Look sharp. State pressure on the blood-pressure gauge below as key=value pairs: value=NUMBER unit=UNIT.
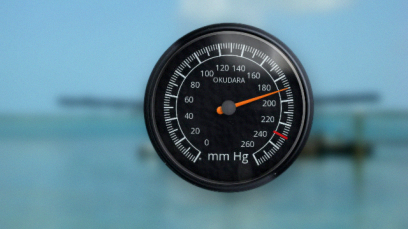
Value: value=190 unit=mmHg
